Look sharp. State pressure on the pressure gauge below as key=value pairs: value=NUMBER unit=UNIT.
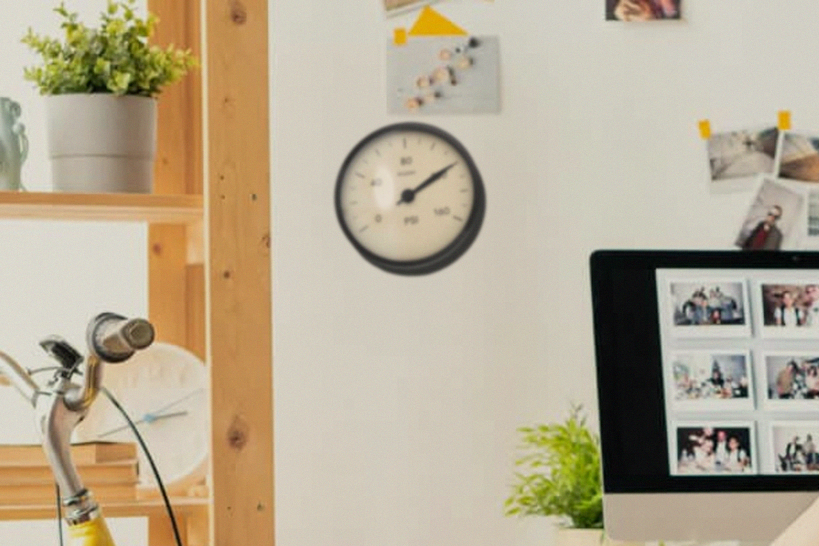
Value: value=120 unit=psi
